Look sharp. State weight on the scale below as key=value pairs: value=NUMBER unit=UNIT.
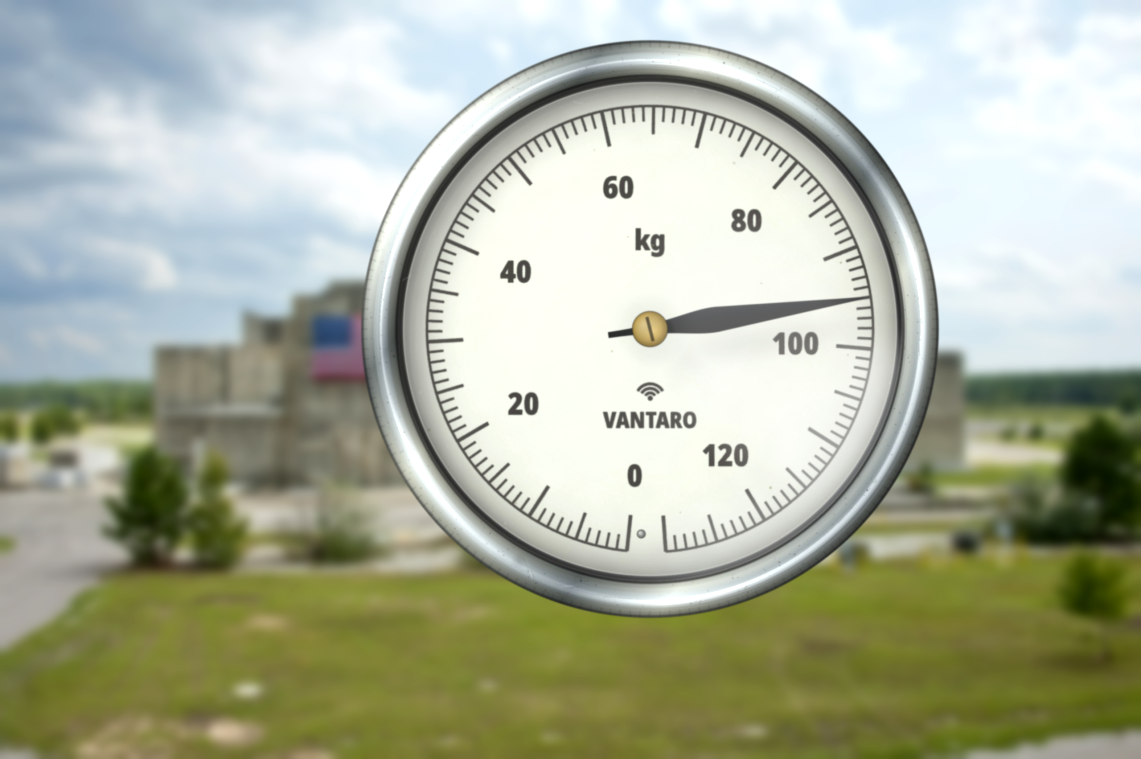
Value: value=95 unit=kg
